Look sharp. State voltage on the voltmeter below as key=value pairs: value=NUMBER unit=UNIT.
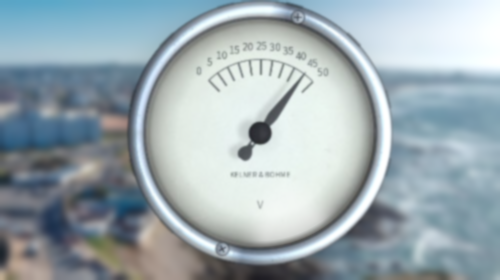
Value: value=45 unit=V
